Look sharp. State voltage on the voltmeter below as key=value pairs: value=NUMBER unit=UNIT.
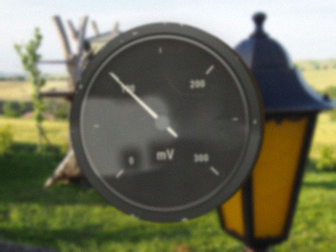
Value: value=100 unit=mV
